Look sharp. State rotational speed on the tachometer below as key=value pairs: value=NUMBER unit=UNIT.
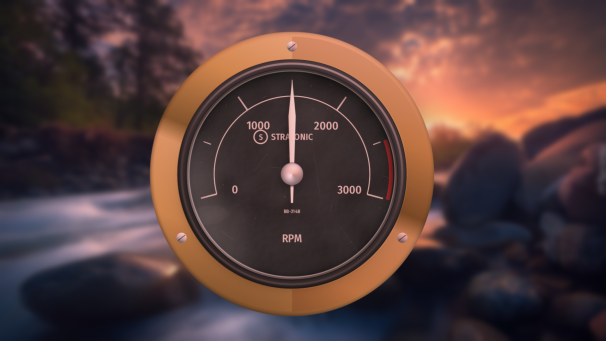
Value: value=1500 unit=rpm
